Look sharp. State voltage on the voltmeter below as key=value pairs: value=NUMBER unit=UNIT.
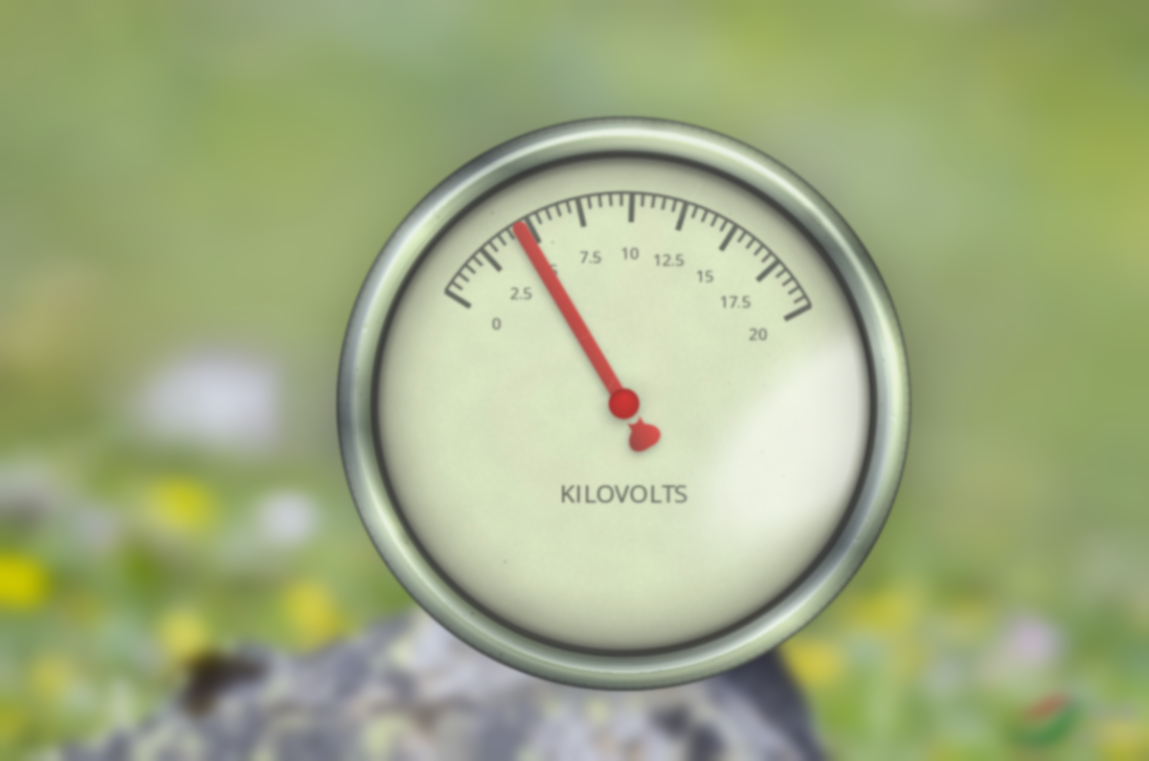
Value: value=4.5 unit=kV
